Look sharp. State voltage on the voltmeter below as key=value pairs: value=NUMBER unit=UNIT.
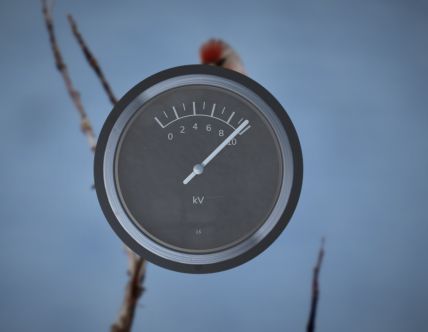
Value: value=9.5 unit=kV
